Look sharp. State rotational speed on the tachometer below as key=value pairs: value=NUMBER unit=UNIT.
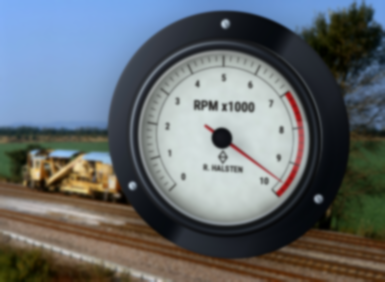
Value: value=9600 unit=rpm
